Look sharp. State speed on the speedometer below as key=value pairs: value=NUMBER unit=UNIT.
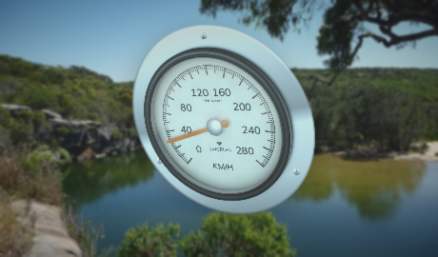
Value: value=30 unit=km/h
